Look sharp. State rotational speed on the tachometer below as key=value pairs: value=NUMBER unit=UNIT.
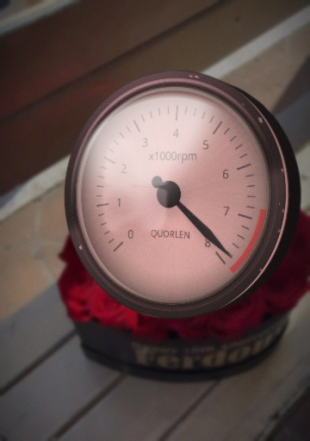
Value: value=7800 unit=rpm
